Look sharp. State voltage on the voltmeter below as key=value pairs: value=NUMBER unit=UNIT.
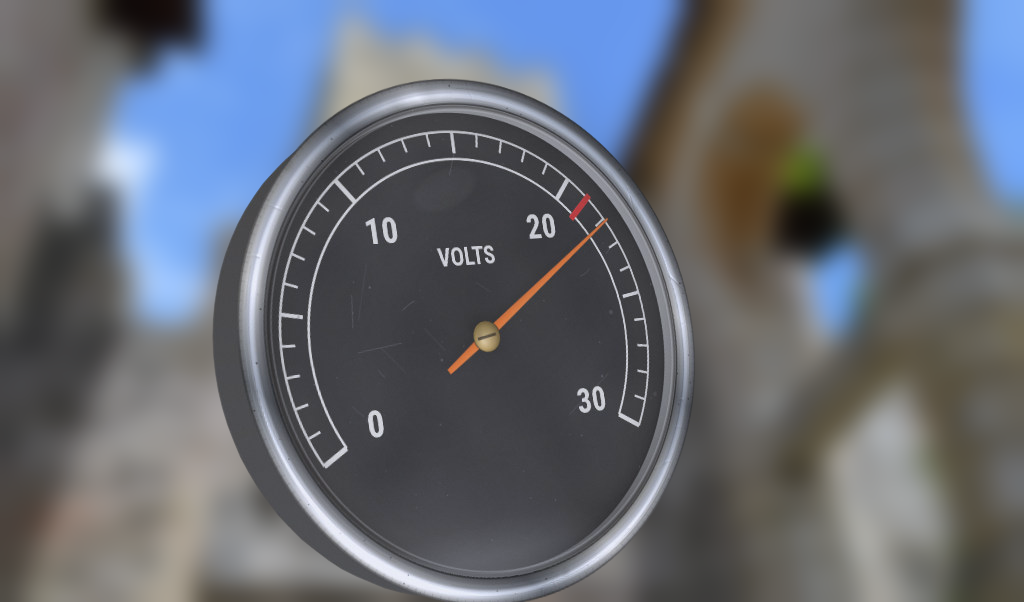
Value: value=22 unit=V
